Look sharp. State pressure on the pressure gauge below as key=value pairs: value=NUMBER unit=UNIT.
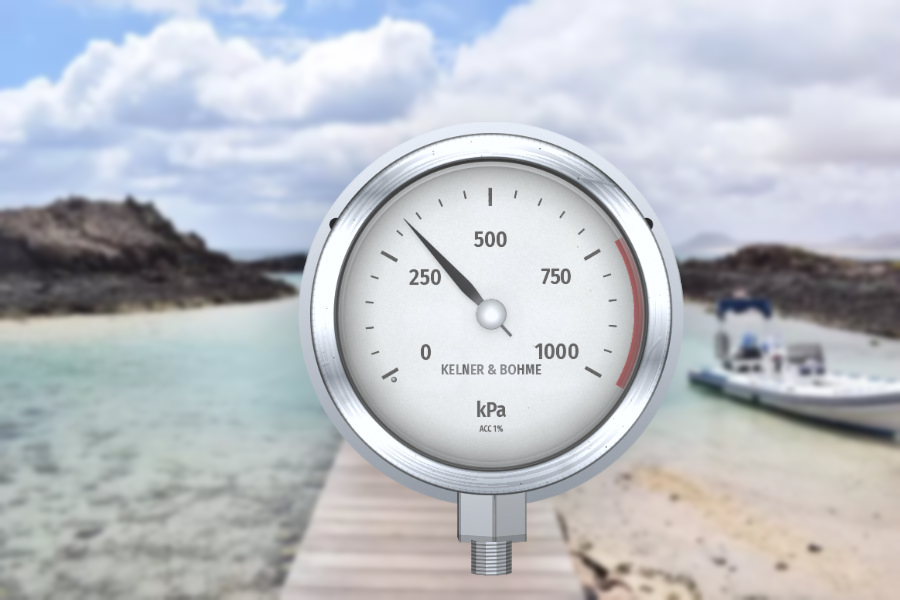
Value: value=325 unit=kPa
